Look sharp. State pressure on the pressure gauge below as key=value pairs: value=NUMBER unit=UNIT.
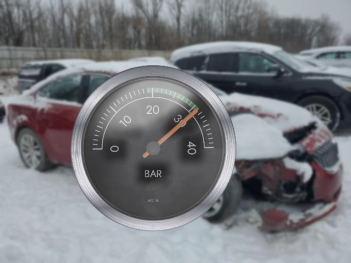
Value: value=31 unit=bar
